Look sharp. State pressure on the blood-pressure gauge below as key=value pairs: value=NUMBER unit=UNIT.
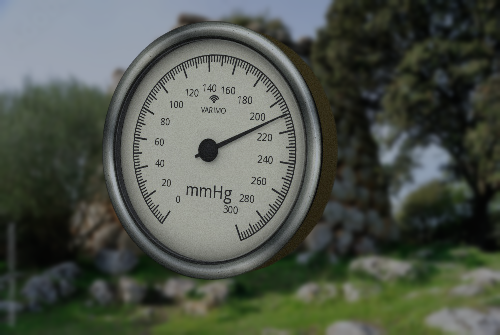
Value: value=210 unit=mmHg
